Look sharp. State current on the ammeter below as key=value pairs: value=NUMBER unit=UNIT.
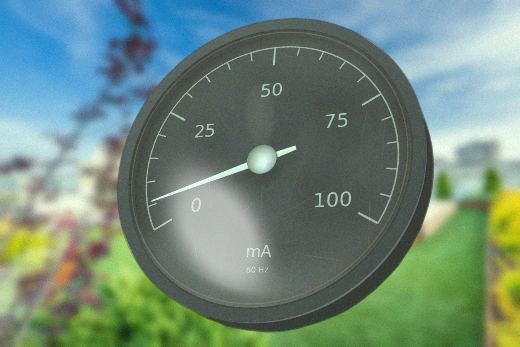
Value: value=5 unit=mA
